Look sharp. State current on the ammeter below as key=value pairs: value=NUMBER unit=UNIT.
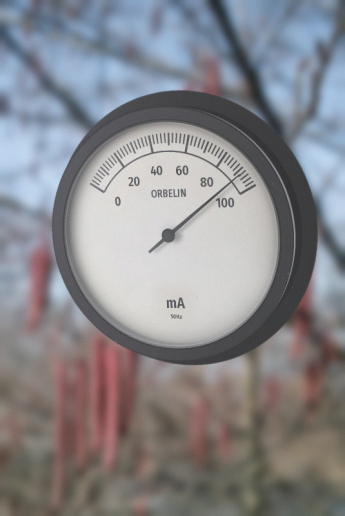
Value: value=92 unit=mA
